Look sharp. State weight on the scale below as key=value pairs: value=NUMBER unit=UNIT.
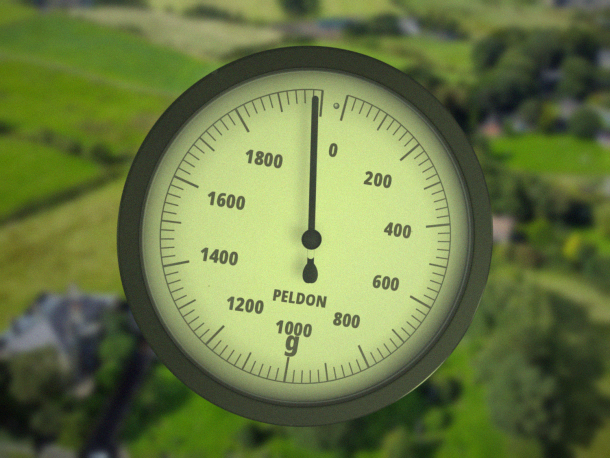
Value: value=1980 unit=g
